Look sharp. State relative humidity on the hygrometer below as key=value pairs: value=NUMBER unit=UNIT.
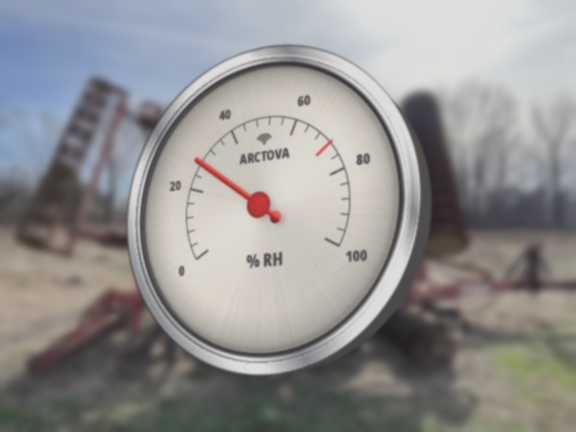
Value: value=28 unit=%
